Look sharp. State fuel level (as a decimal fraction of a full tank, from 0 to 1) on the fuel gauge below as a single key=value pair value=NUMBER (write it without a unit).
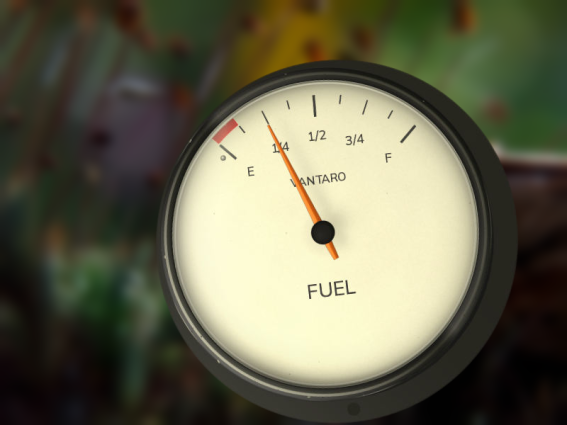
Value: value=0.25
